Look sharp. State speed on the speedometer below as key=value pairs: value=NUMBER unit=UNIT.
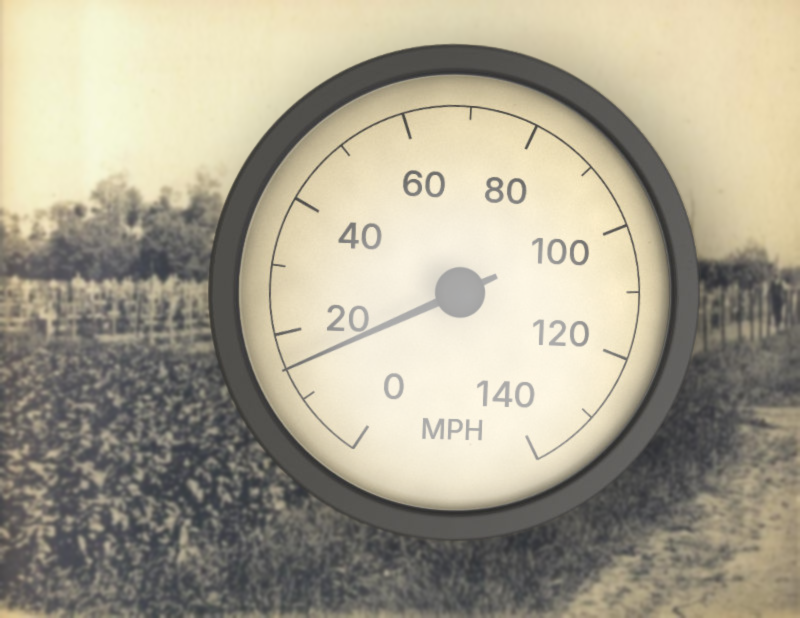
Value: value=15 unit=mph
